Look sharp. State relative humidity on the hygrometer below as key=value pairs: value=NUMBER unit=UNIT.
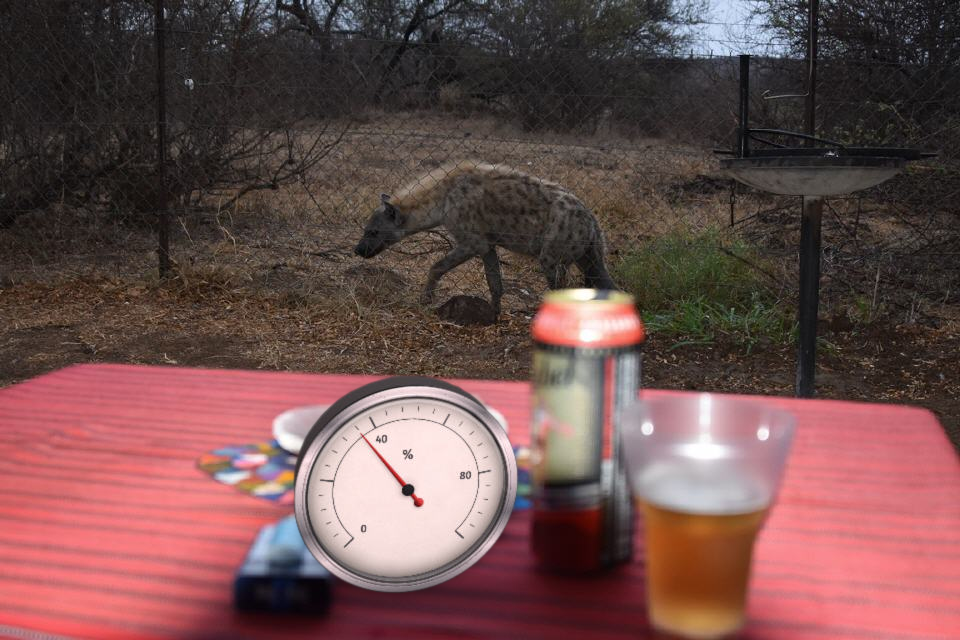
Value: value=36 unit=%
